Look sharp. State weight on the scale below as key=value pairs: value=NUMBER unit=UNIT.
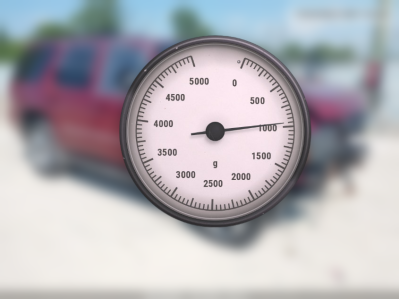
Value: value=950 unit=g
